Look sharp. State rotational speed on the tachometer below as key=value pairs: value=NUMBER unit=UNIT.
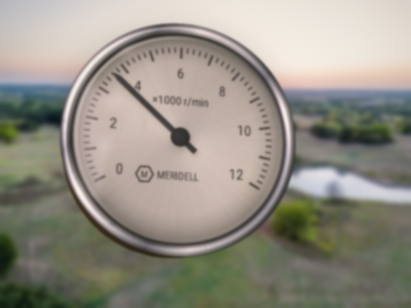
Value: value=3600 unit=rpm
